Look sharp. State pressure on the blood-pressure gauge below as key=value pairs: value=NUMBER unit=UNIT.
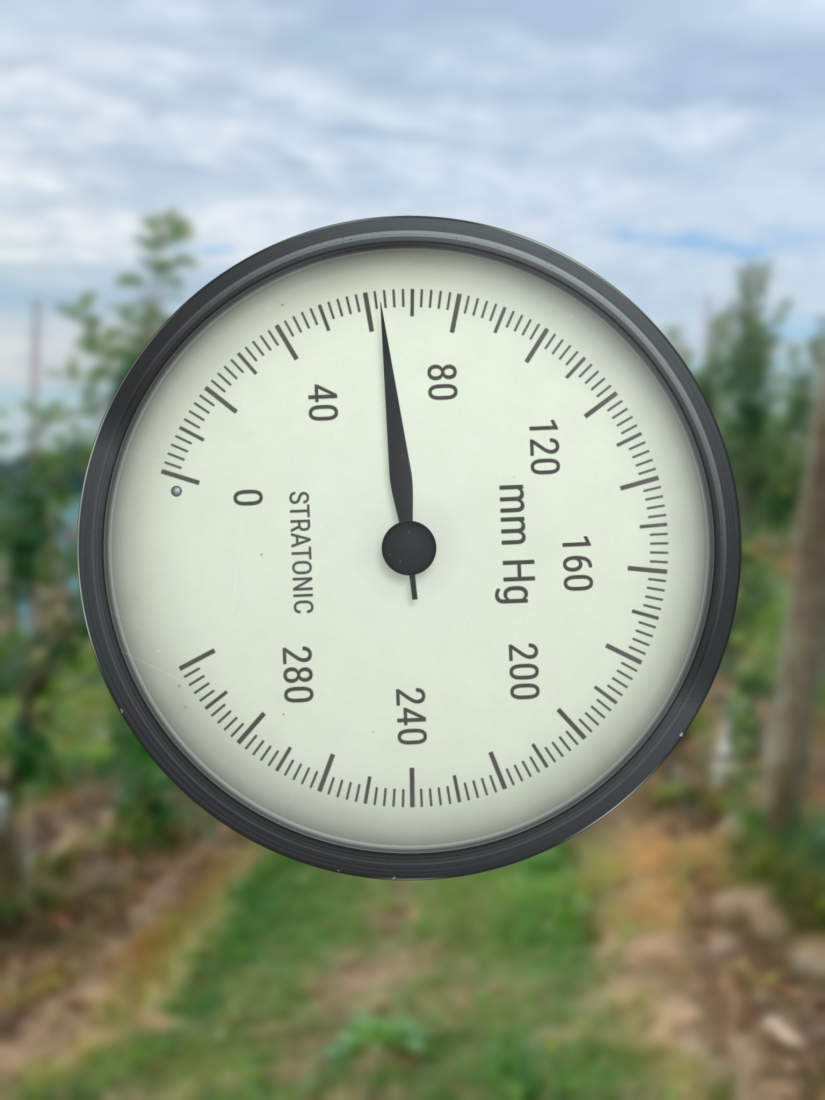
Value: value=63 unit=mmHg
